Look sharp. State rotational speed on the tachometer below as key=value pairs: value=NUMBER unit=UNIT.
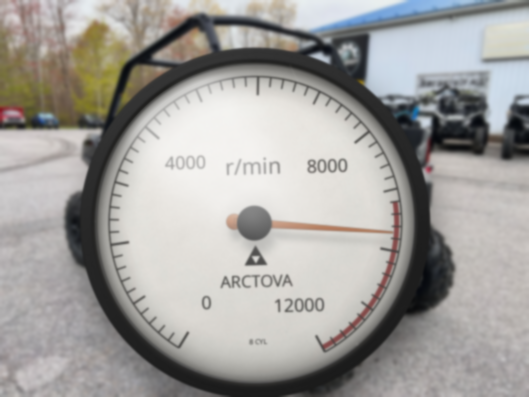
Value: value=9700 unit=rpm
